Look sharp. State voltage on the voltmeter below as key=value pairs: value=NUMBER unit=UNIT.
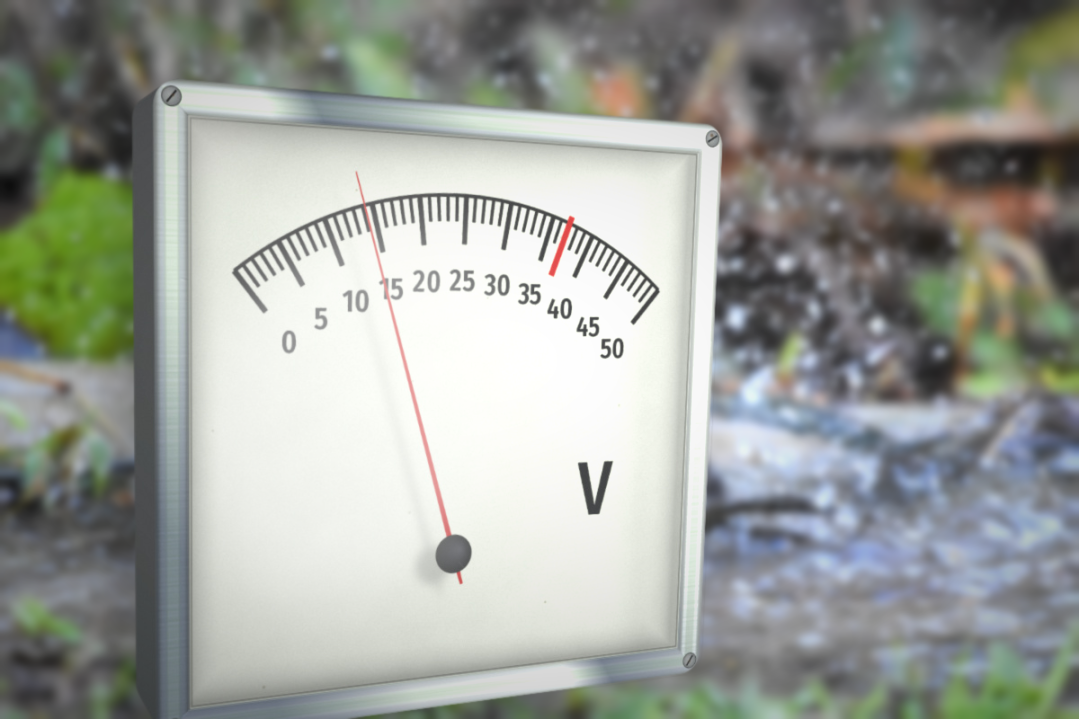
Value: value=14 unit=V
